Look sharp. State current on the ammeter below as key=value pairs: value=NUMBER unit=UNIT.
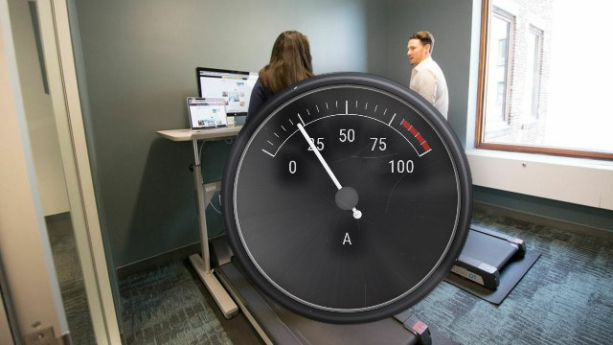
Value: value=22.5 unit=A
